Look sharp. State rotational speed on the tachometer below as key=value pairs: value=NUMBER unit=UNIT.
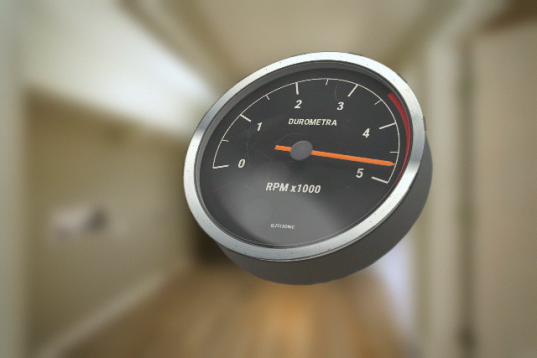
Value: value=4750 unit=rpm
